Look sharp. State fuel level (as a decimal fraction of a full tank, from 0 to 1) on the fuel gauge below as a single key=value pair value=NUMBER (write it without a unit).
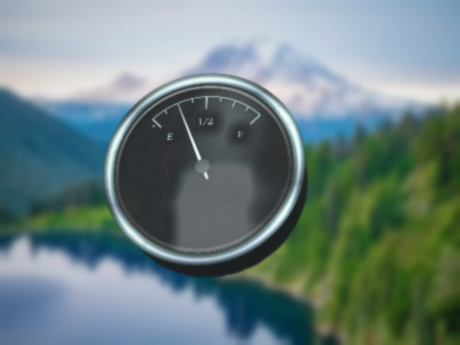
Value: value=0.25
